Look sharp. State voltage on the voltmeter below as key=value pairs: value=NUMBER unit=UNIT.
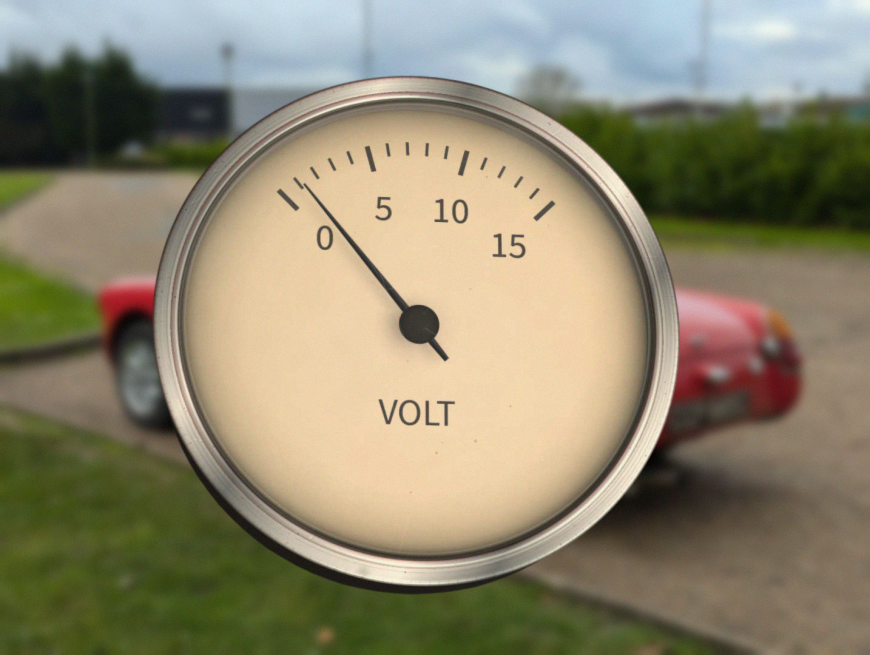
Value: value=1 unit=V
